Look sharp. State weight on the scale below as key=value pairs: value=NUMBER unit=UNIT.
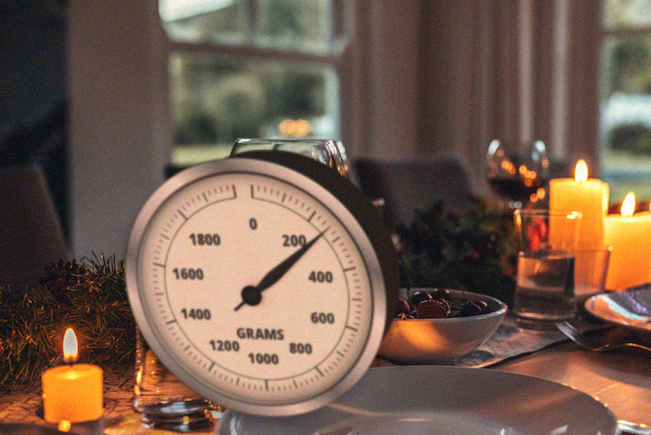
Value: value=260 unit=g
